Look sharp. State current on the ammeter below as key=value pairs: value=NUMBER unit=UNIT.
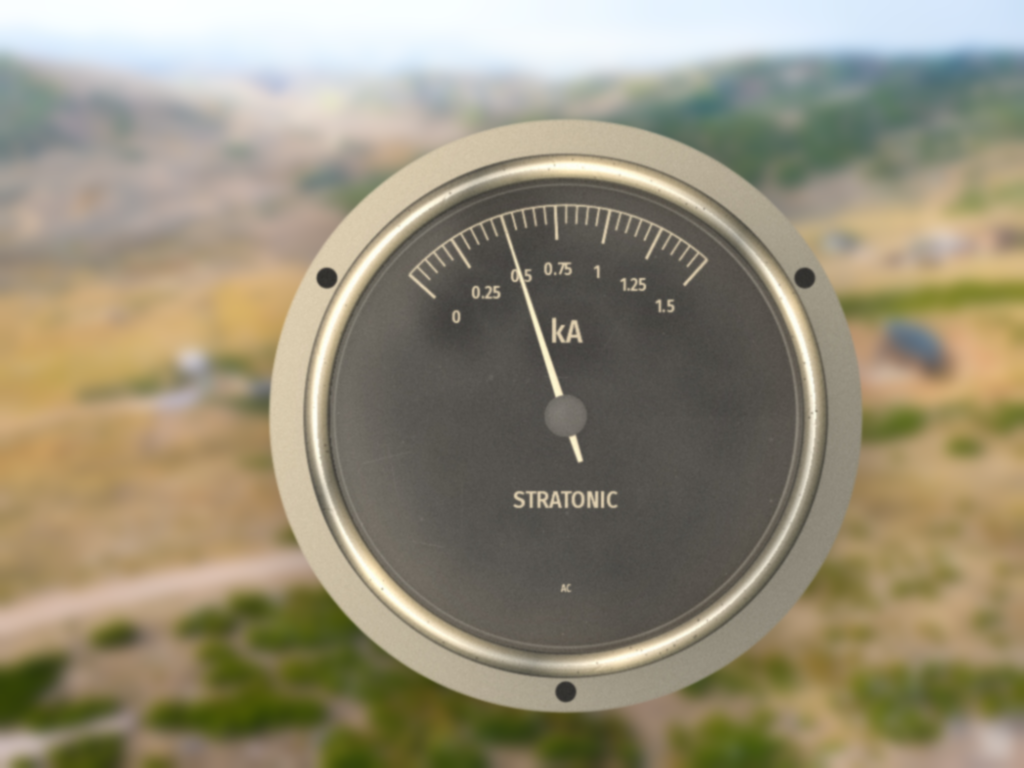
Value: value=0.5 unit=kA
